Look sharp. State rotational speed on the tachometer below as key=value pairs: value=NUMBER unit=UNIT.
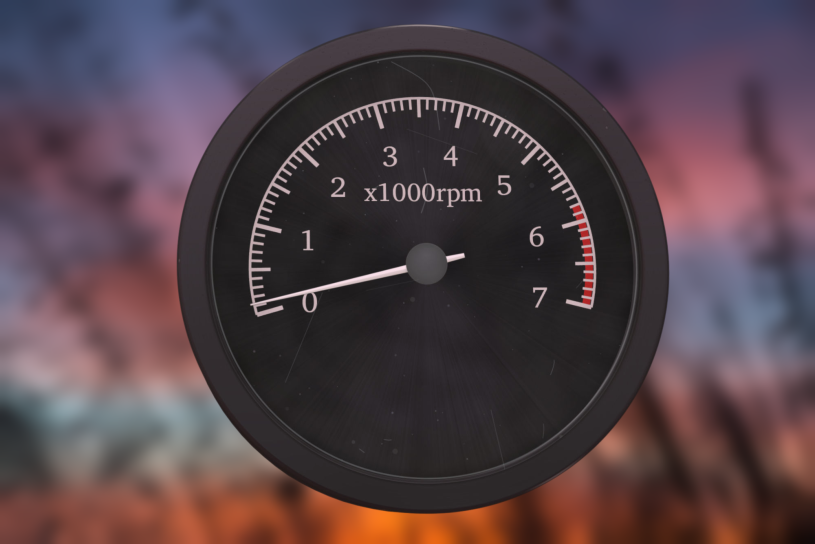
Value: value=100 unit=rpm
